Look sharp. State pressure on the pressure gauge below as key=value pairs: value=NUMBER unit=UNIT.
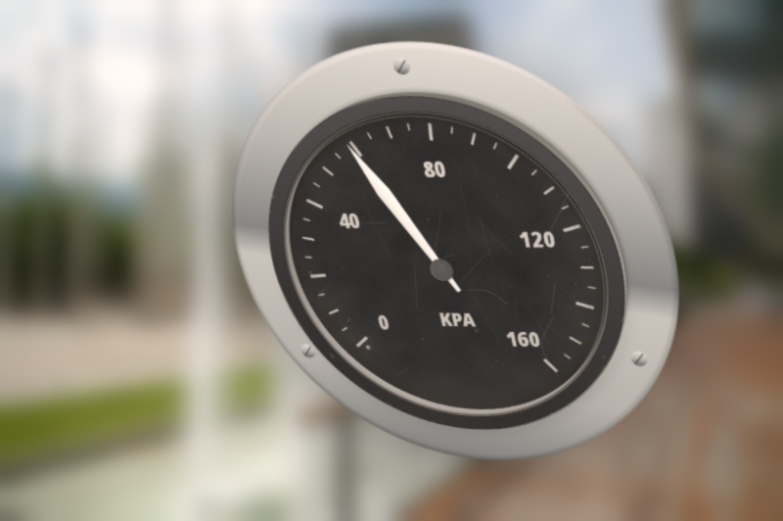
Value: value=60 unit=kPa
